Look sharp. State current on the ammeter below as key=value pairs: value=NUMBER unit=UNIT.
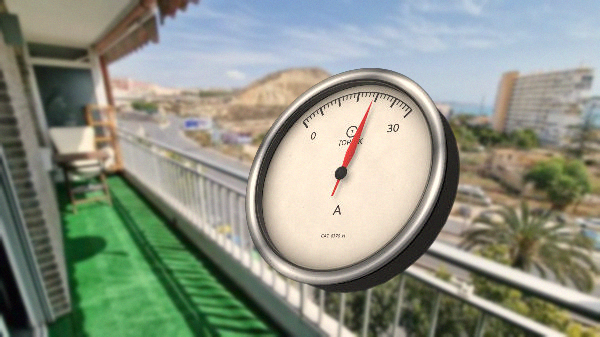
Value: value=20 unit=A
